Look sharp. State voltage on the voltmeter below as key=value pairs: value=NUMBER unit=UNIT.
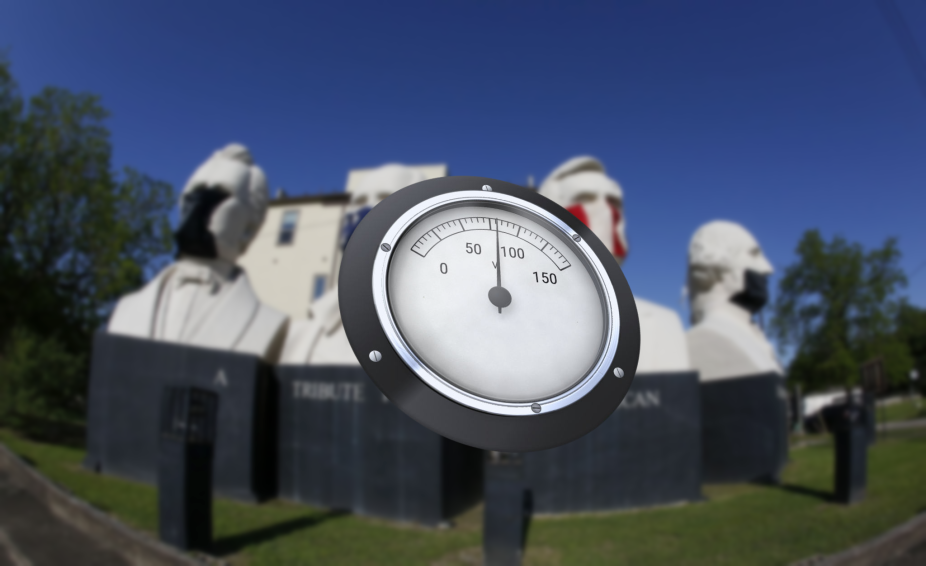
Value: value=80 unit=V
